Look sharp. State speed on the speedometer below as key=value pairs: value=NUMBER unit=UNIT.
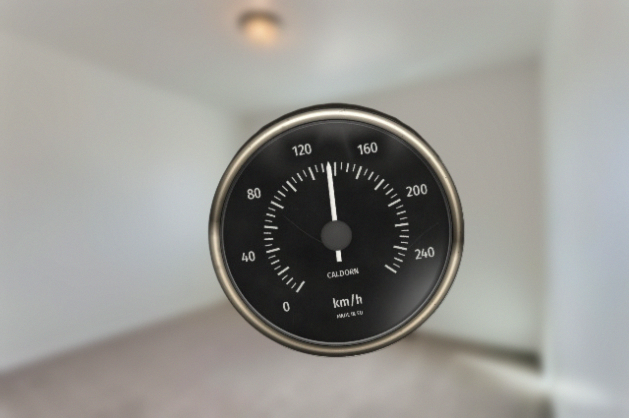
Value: value=135 unit=km/h
